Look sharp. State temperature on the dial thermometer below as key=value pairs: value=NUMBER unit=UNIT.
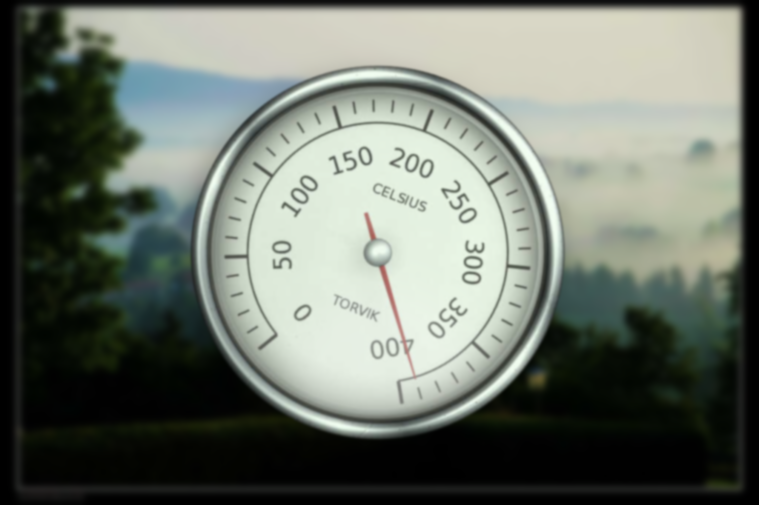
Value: value=390 unit=°C
